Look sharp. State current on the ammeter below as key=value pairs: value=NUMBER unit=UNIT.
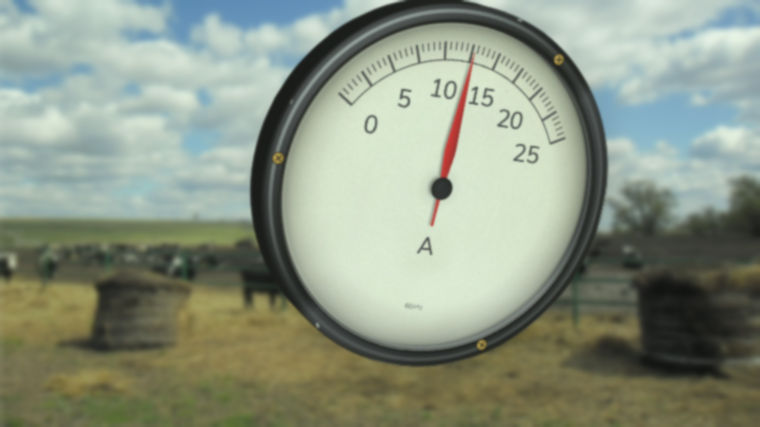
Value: value=12.5 unit=A
